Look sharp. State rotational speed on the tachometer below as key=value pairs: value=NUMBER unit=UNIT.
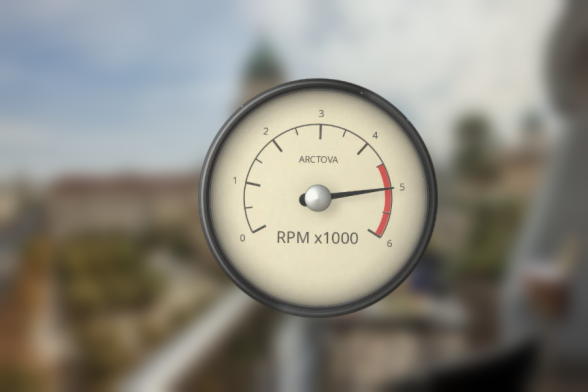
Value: value=5000 unit=rpm
